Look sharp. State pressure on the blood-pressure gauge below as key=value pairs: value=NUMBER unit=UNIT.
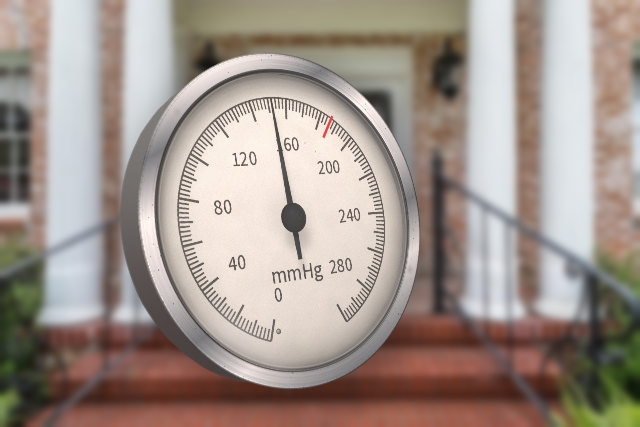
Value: value=150 unit=mmHg
